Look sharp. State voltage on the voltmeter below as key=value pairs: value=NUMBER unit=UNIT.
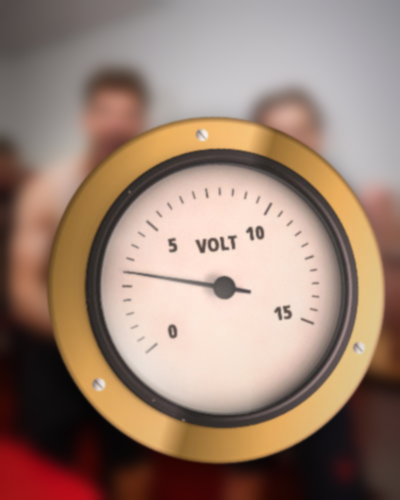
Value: value=3 unit=V
